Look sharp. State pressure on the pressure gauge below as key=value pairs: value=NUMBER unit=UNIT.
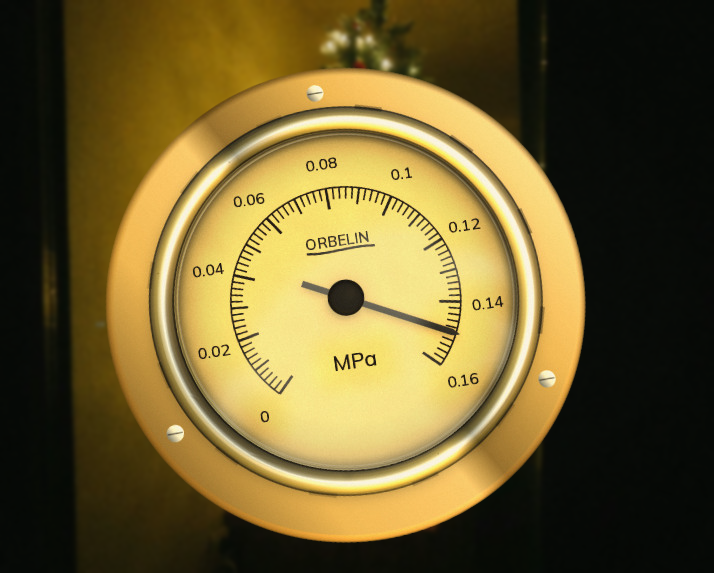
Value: value=0.15 unit=MPa
